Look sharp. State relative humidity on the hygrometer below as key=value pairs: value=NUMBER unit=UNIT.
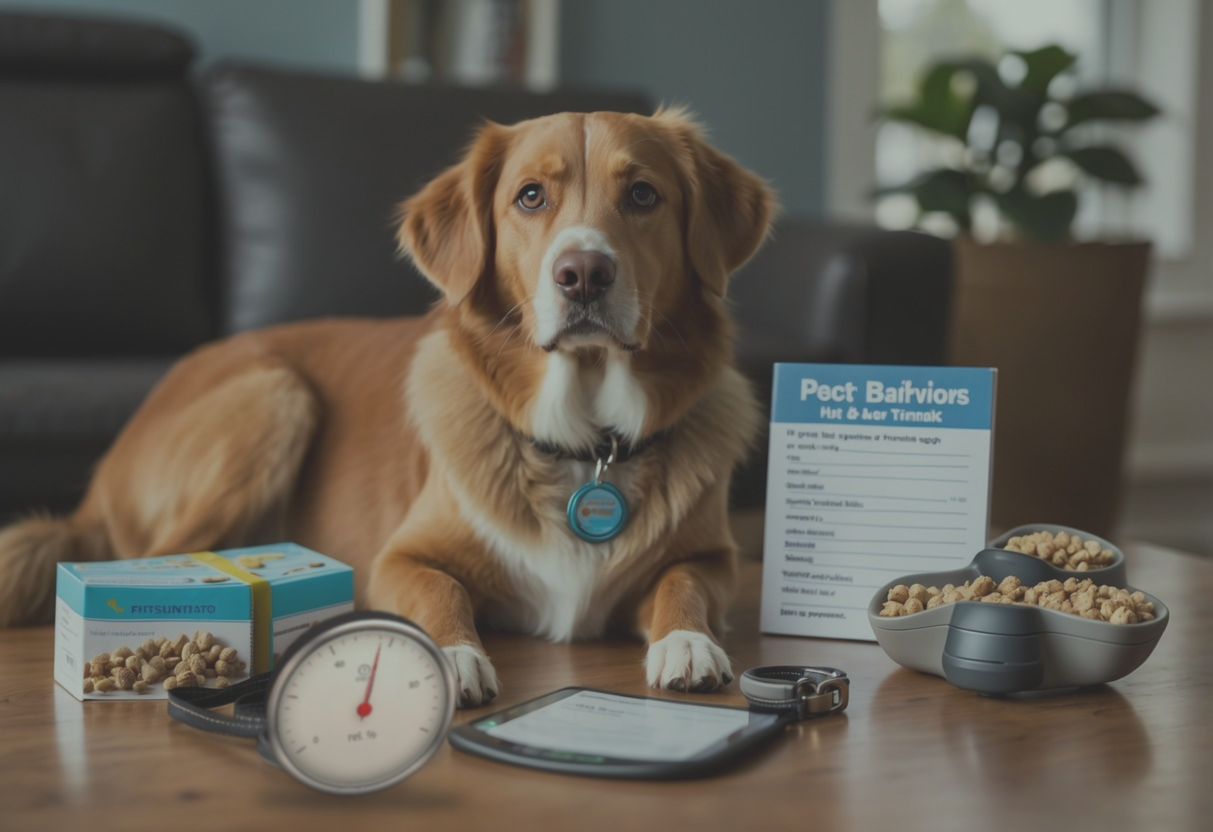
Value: value=56 unit=%
